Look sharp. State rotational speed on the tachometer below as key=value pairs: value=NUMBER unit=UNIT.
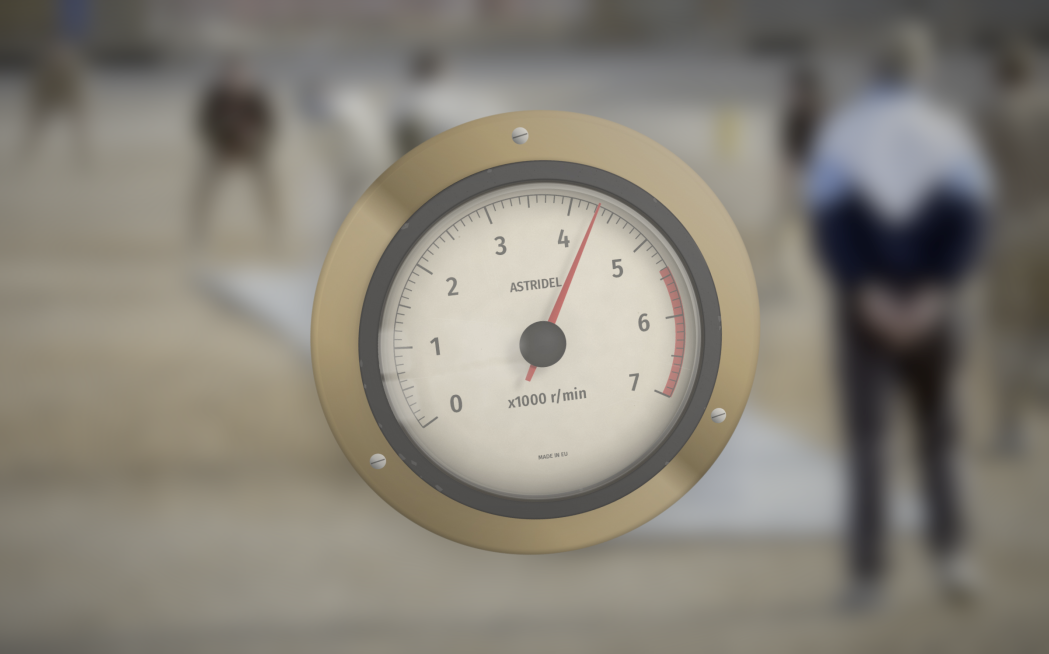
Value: value=4300 unit=rpm
